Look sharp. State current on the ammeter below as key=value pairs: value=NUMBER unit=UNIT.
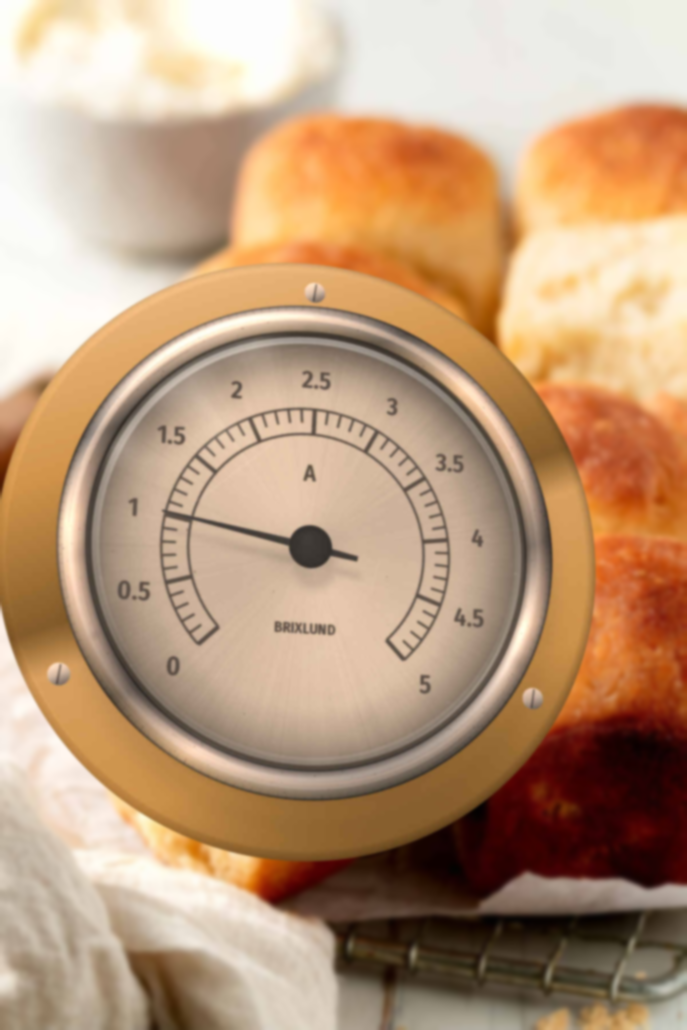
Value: value=1 unit=A
